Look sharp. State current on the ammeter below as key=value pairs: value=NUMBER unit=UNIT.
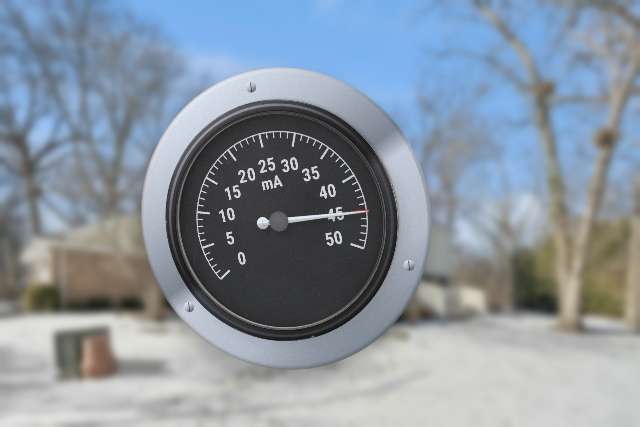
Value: value=45 unit=mA
